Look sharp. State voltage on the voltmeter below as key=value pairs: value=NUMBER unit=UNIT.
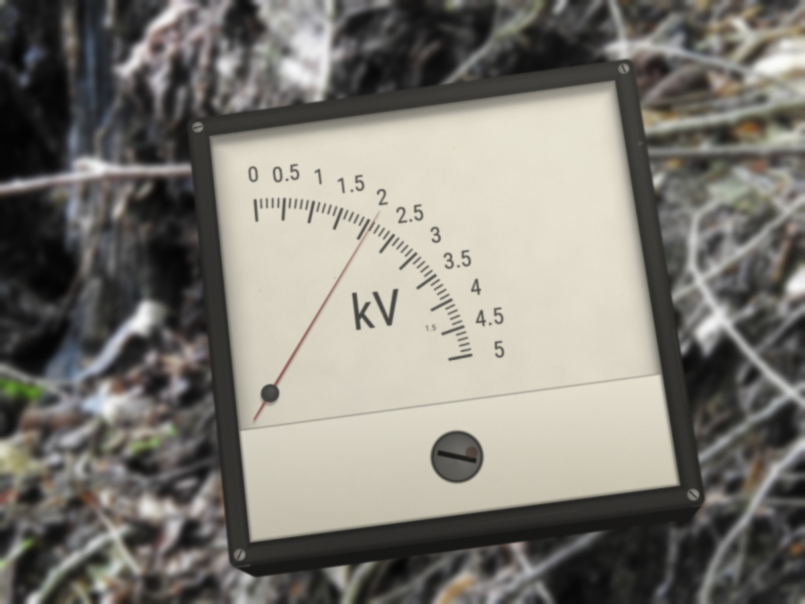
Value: value=2.1 unit=kV
